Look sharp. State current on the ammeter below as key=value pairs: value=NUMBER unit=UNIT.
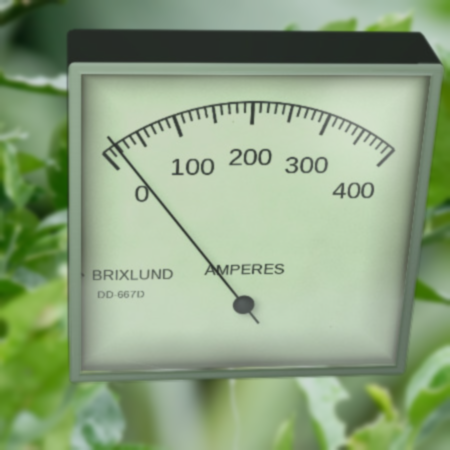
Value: value=20 unit=A
